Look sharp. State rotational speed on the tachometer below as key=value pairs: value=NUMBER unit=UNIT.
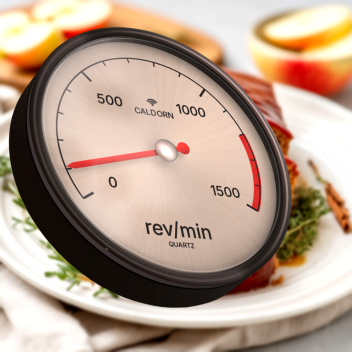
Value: value=100 unit=rpm
